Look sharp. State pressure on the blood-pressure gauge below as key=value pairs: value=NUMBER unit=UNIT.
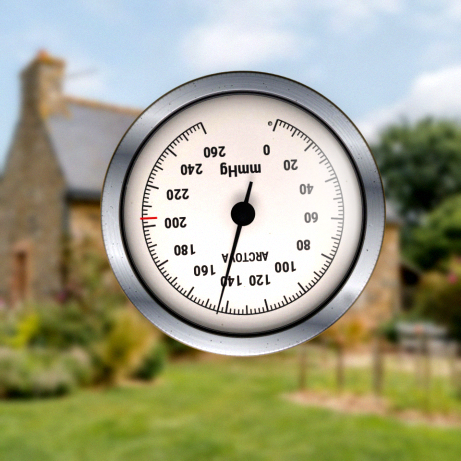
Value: value=144 unit=mmHg
